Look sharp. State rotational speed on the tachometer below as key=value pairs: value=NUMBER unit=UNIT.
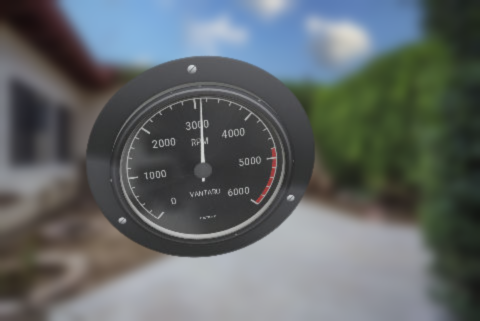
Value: value=3100 unit=rpm
